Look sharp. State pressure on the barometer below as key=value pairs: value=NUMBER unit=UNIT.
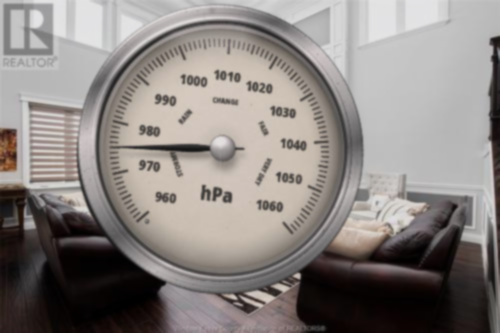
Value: value=975 unit=hPa
